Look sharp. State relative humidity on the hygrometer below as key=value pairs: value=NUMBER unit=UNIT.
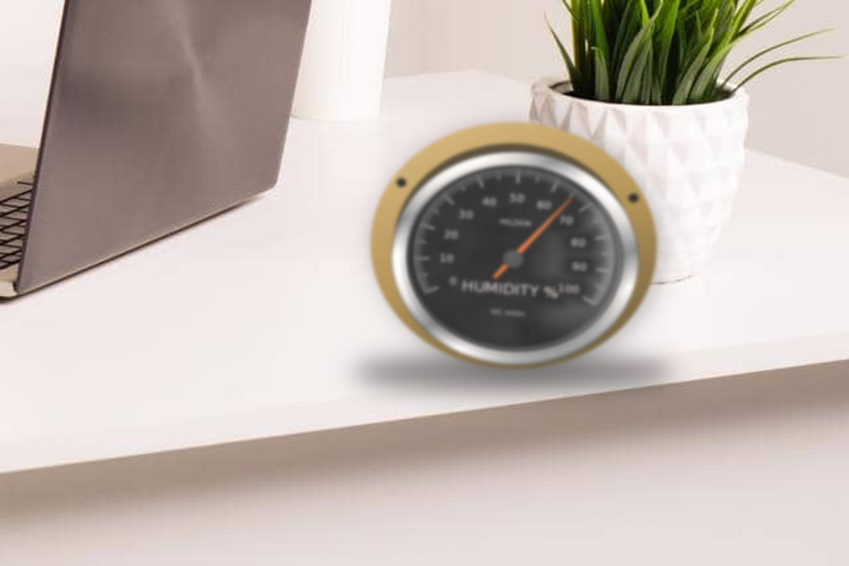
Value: value=65 unit=%
